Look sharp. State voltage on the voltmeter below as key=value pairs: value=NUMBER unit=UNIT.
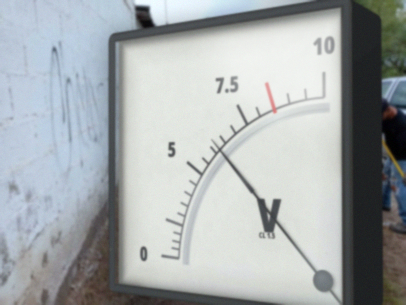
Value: value=6.25 unit=V
